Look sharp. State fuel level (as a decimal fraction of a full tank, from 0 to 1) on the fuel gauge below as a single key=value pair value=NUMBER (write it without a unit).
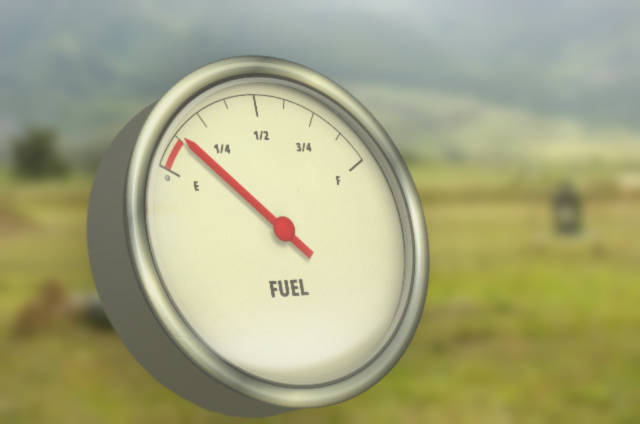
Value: value=0.125
